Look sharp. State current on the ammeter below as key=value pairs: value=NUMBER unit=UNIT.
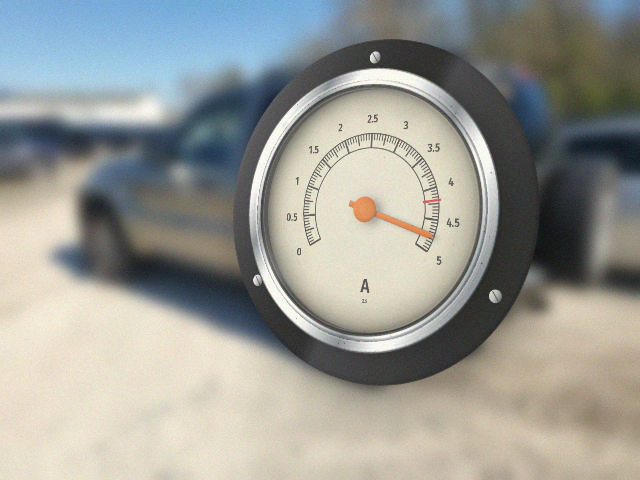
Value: value=4.75 unit=A
